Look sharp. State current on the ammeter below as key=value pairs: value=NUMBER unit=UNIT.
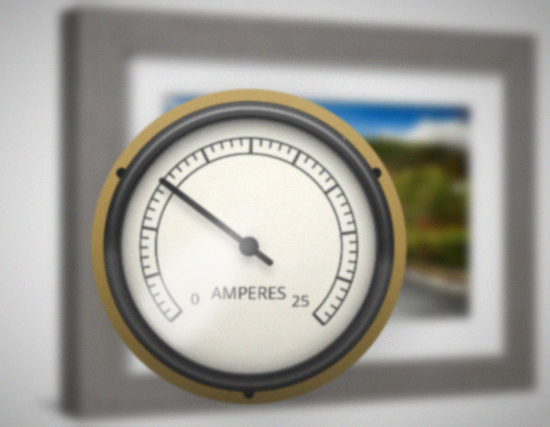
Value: value=7.5 unit=A
